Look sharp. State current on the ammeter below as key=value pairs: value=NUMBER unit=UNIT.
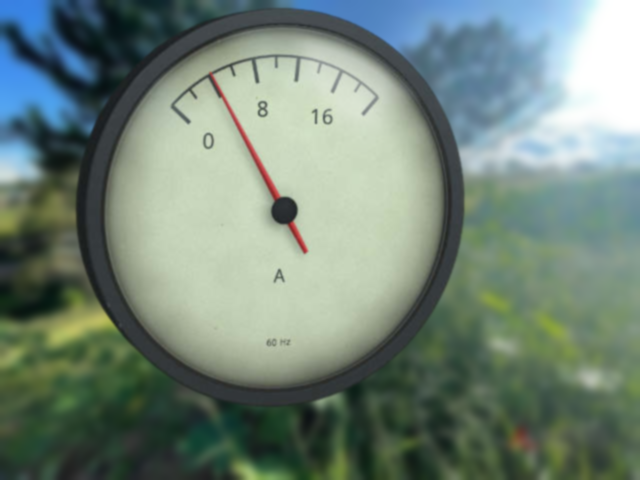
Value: value=4 unit=A
